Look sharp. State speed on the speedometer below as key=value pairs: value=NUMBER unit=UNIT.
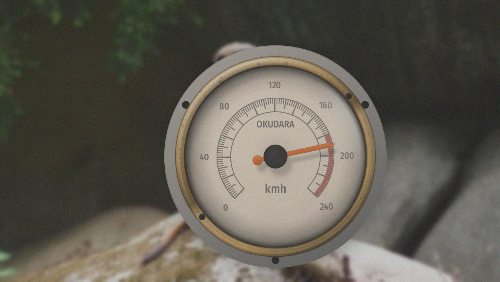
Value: value=190 unit=km/h
